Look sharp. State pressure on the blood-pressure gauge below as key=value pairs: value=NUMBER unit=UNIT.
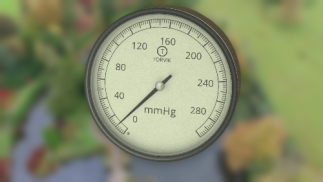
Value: value=10 unit=mmHg
